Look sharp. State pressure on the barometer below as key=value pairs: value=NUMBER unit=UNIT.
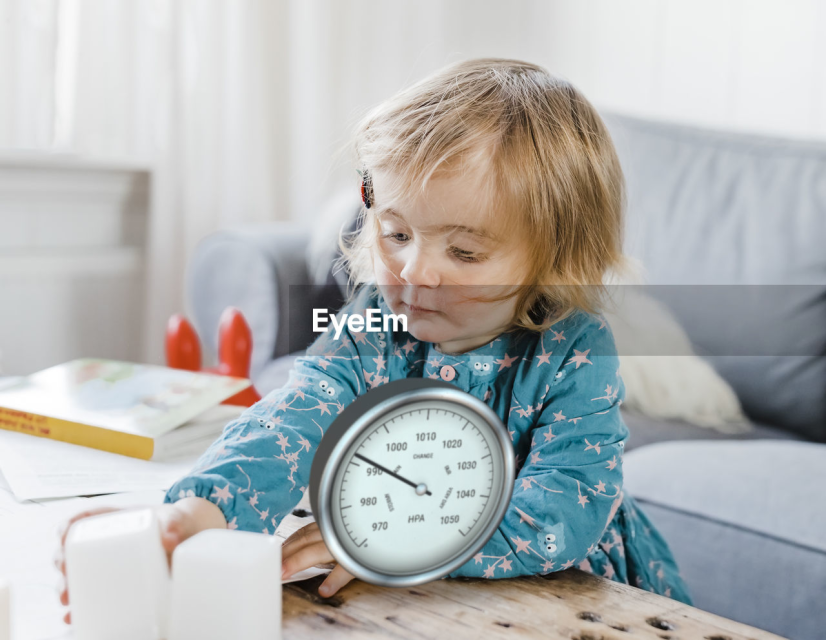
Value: value=992 unit=hPa
